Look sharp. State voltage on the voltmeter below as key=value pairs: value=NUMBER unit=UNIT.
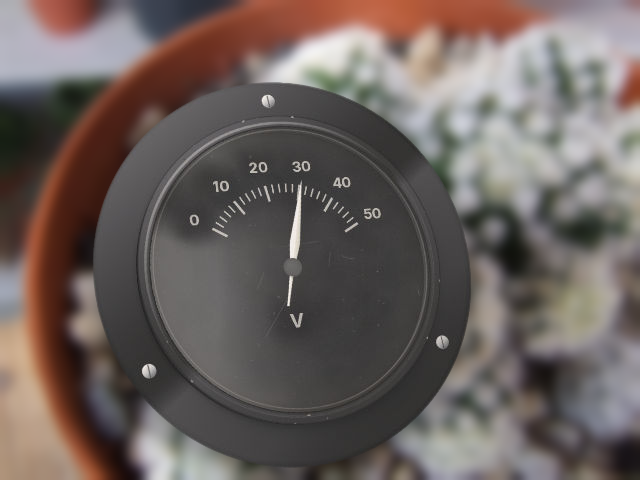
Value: value=30 unit=V
